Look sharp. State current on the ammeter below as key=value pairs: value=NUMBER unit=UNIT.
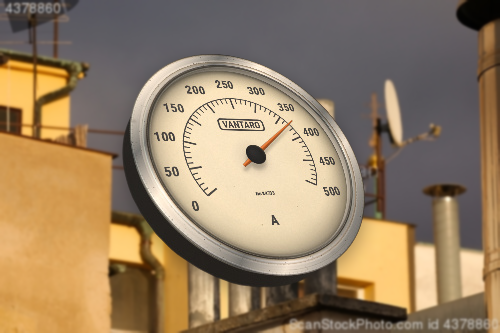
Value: value=370 unit=A
